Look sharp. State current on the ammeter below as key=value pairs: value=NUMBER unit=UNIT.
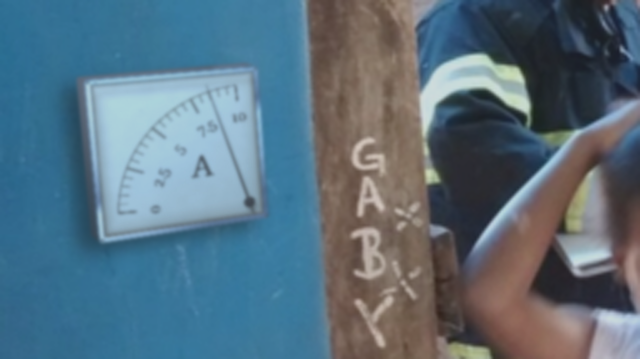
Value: value=8.5 unit=A
